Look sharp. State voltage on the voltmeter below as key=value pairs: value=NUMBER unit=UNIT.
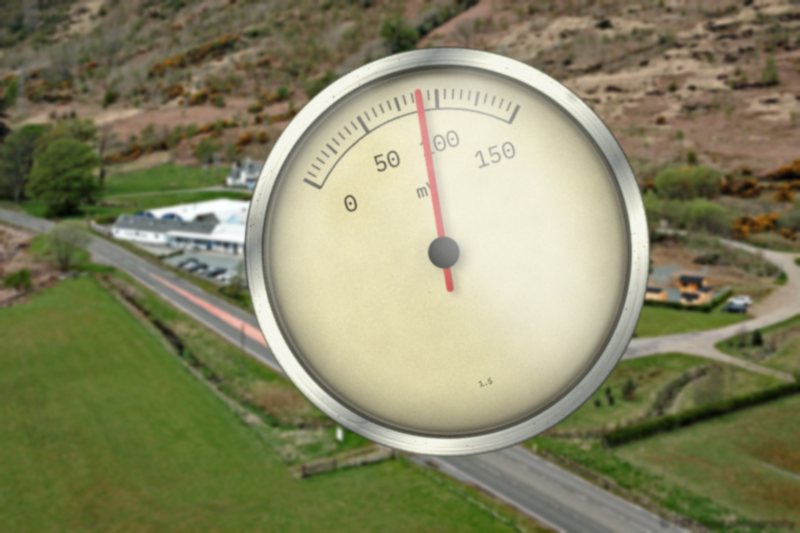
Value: value=90 unit=mV
